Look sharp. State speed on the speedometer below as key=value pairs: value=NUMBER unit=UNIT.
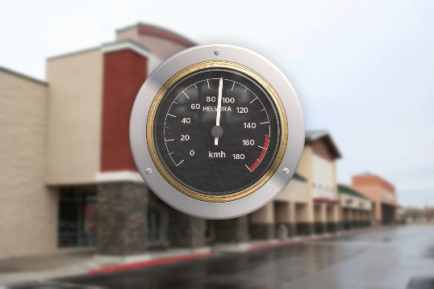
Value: value=90 unit=km/h
